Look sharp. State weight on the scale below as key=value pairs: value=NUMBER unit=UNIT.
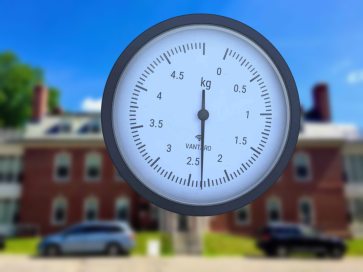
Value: value=2.35 unit=kg
